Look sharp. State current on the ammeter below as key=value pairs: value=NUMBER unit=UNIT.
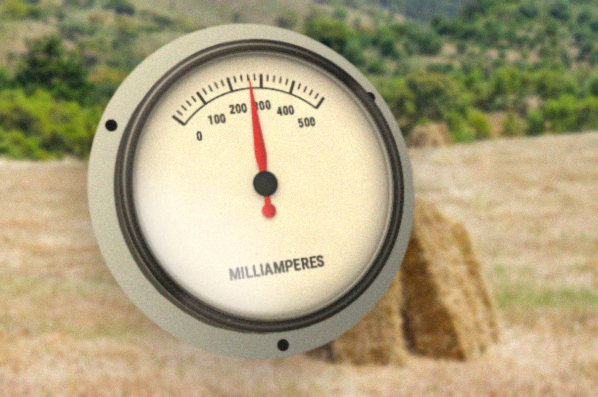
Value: value=260 unit=mA
